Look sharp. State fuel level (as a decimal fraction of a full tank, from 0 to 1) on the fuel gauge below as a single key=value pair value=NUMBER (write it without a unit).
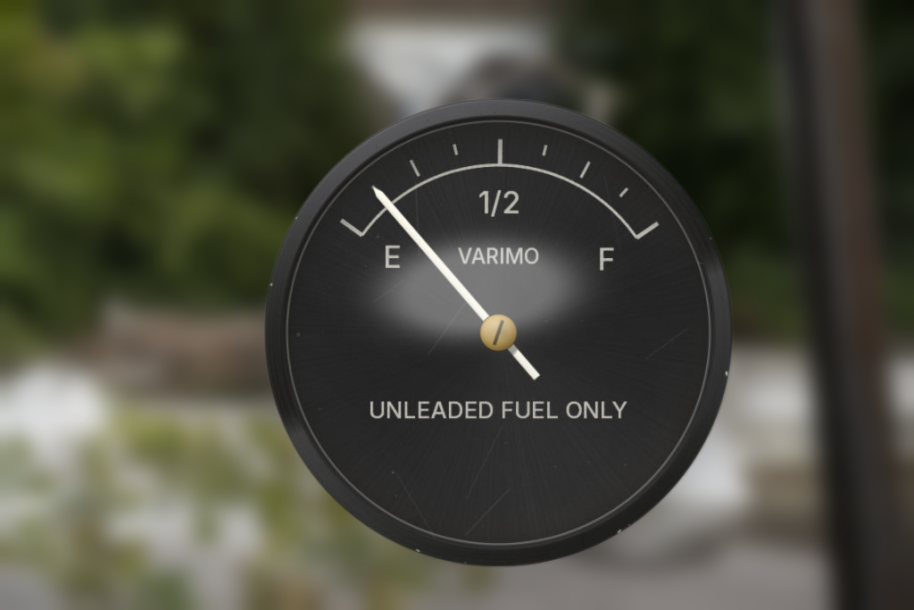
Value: value=0.125
